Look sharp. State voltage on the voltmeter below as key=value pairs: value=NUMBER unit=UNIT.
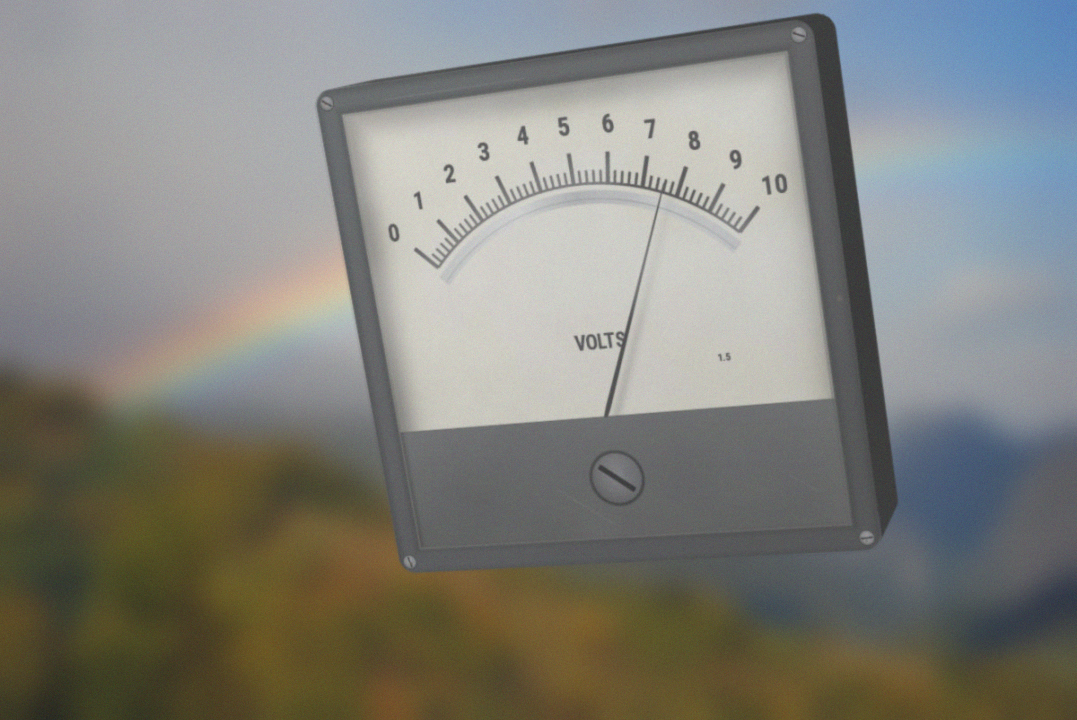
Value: value=7.6 unit=V
